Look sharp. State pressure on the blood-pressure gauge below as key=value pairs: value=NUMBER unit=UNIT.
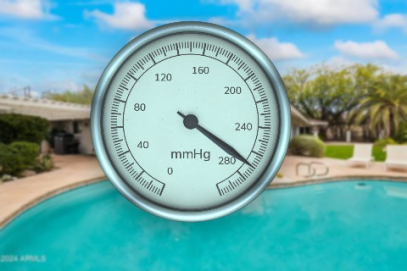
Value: value=270 unit=mmHg
